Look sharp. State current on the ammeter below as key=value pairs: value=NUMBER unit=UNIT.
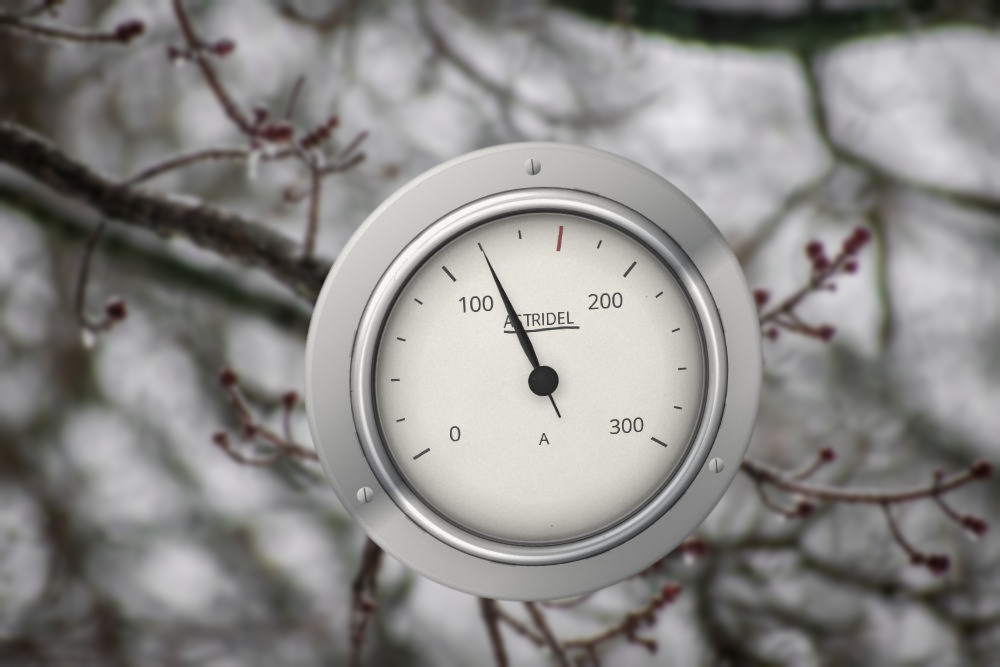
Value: value=120 unit=A
